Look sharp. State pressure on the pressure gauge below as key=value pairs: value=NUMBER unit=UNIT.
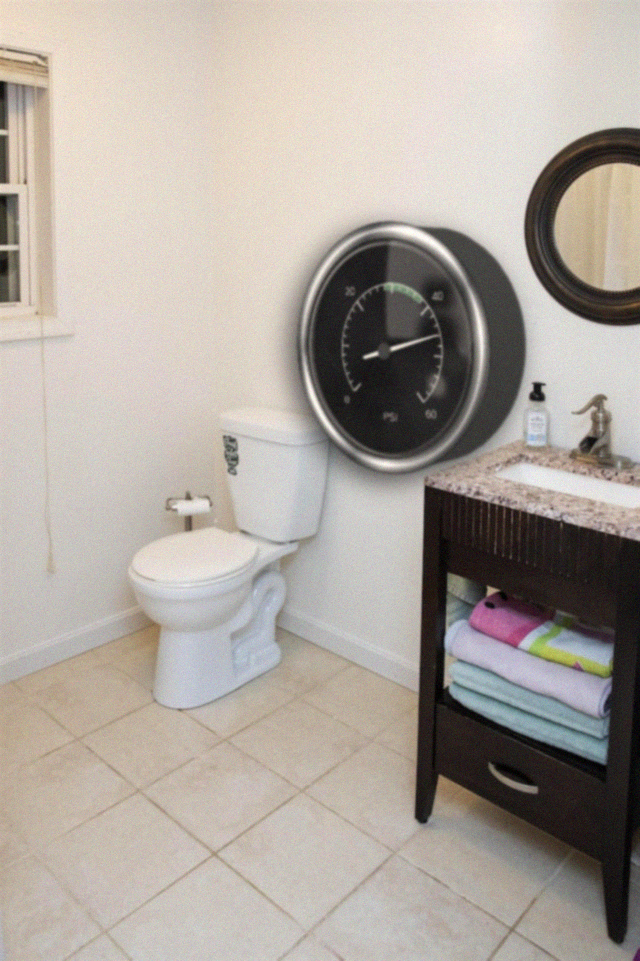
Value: value=46 unit=psi
